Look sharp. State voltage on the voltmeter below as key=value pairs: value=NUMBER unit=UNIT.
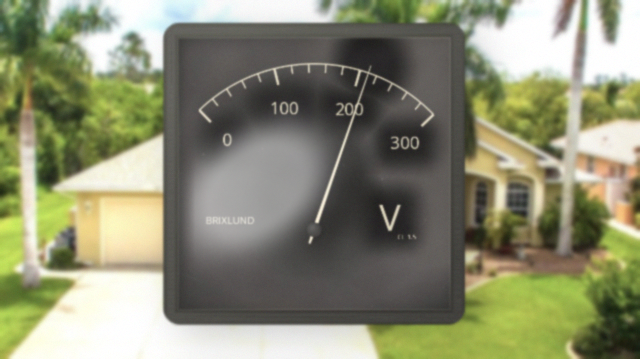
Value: value=210 unit=V
